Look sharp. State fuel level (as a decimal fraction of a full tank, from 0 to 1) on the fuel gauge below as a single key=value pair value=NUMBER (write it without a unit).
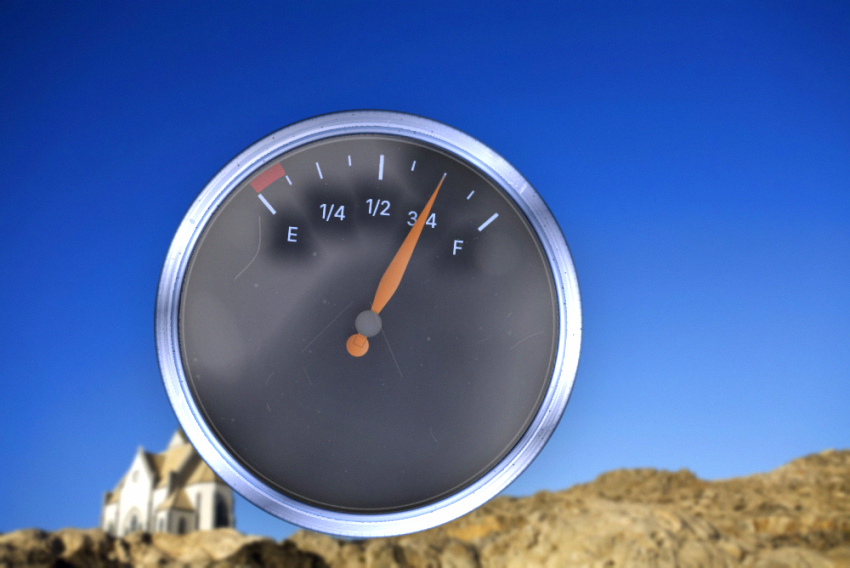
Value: value=0.75
